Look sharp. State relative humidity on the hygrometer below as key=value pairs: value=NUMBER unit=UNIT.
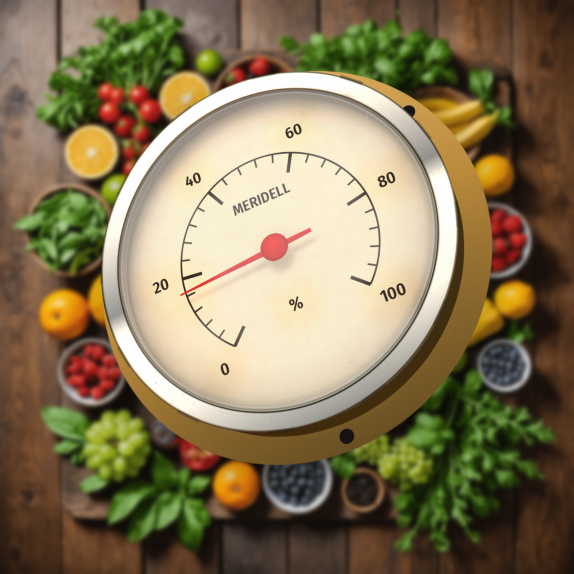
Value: value=16 unit=%
